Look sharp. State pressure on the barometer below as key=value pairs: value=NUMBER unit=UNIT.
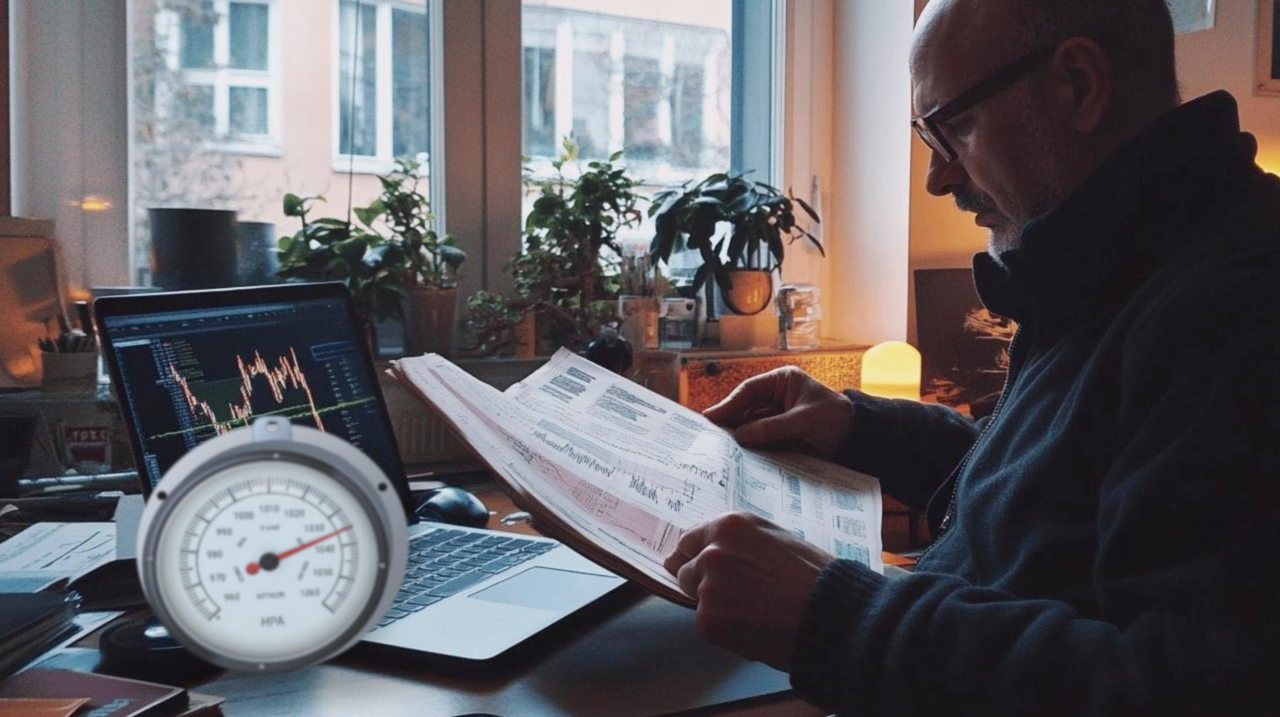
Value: value=1035 unit=hPa
